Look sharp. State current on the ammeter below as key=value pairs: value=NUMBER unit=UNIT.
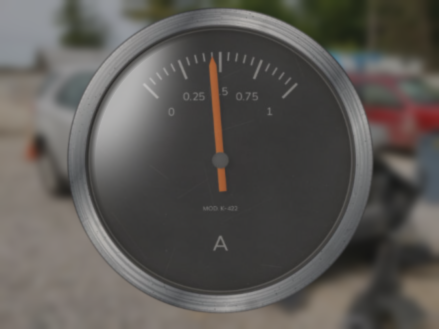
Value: value=0.45 unit=A
